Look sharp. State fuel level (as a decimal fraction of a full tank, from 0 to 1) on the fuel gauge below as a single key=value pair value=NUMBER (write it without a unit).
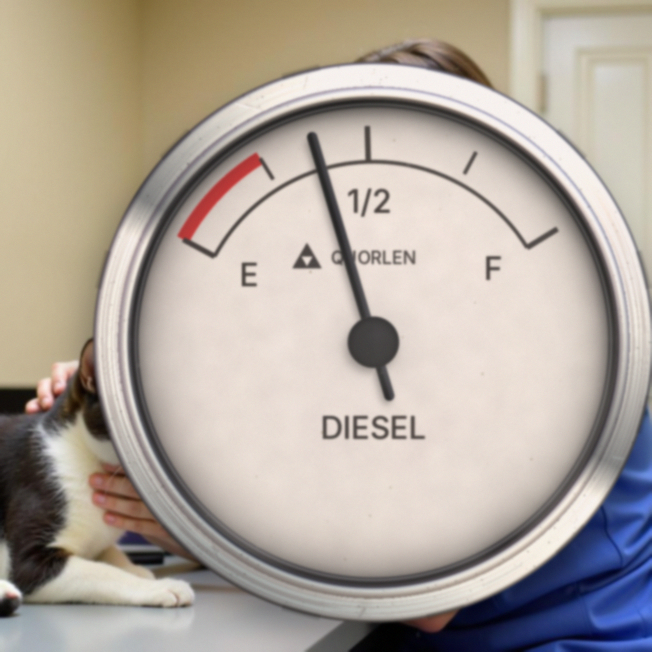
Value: value=0.375
